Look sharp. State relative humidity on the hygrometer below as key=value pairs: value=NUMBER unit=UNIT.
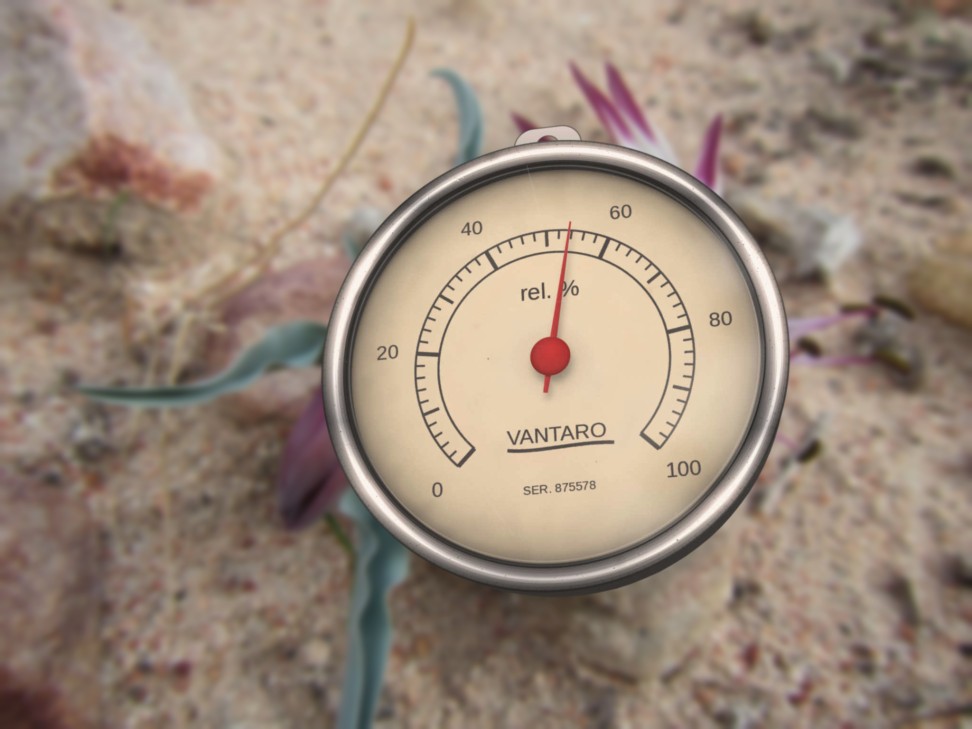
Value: value=54 unit=%
